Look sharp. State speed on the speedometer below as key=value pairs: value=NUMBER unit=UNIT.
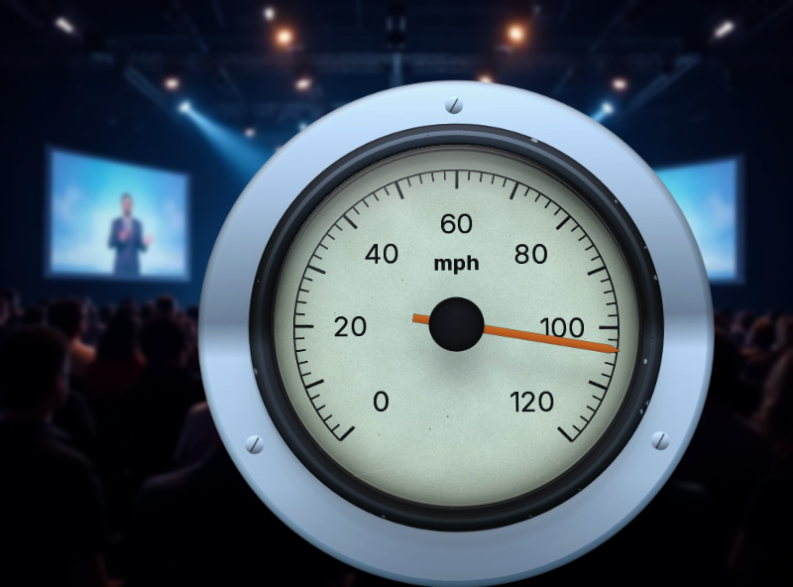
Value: value=104 unit=mph
